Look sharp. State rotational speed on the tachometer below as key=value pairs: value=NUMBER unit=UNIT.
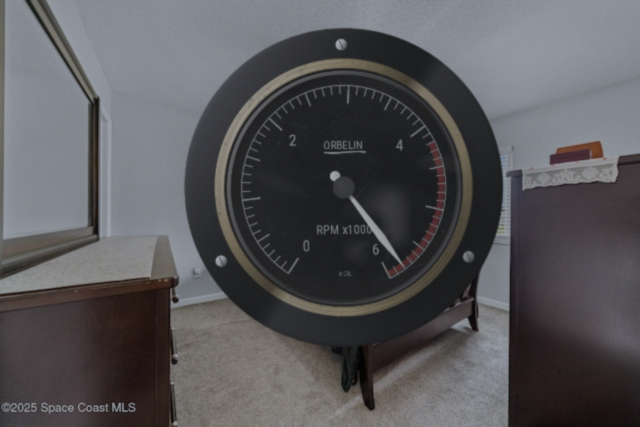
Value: value=5800 unit=rpm
